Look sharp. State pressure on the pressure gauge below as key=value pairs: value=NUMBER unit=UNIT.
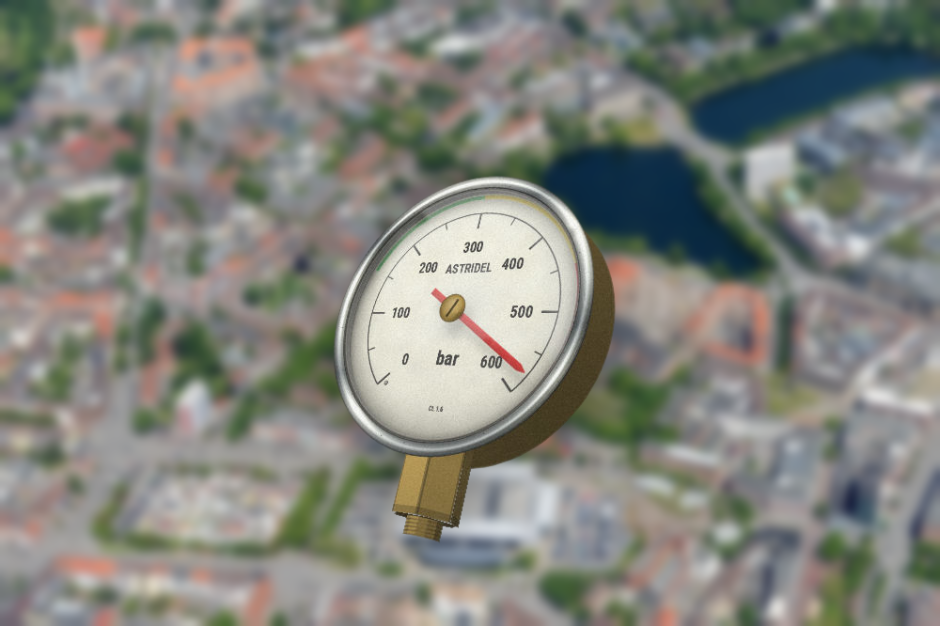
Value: value=575 unit=bar
